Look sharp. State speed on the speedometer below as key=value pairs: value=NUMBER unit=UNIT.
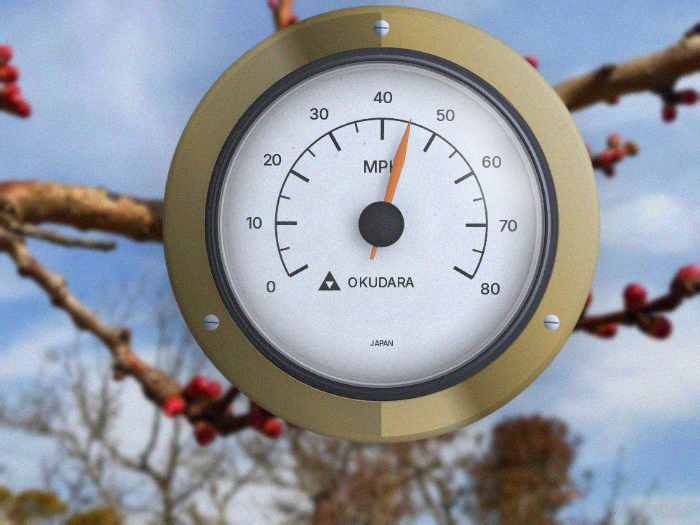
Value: value=45 unit=mph
